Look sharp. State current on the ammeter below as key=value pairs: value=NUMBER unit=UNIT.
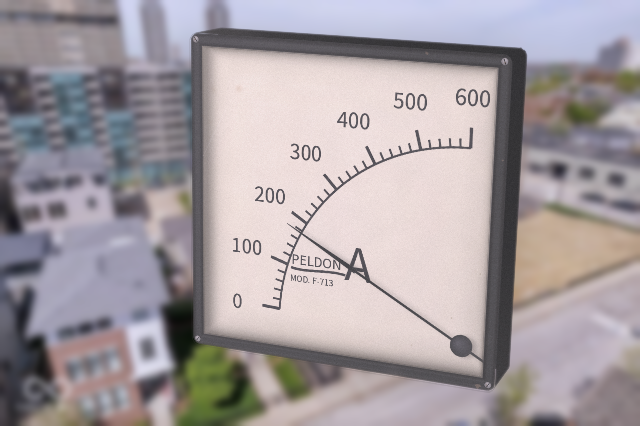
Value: value=180 unit=A
